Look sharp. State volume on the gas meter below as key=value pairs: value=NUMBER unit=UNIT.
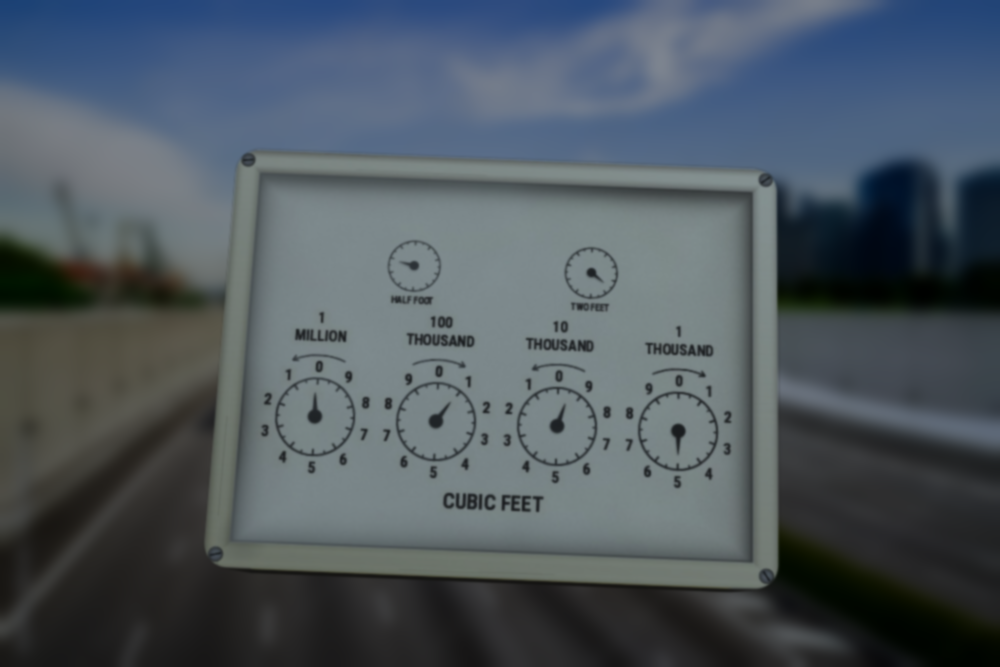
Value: value=9500 unit=ft³
